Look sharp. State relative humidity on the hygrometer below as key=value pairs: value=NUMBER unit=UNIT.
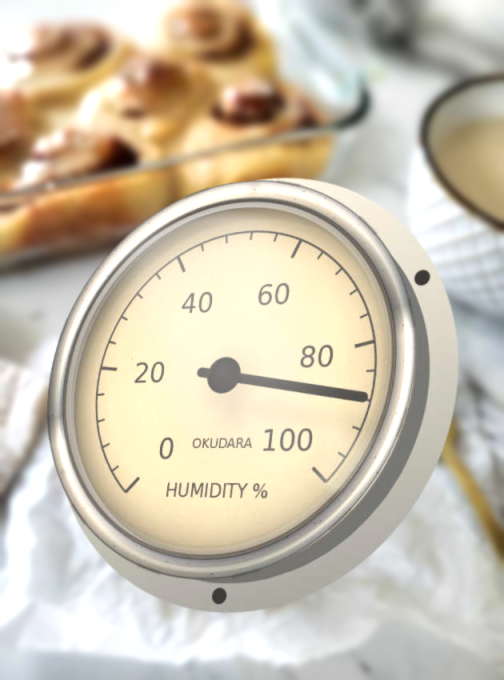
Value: value=88 unit=%
